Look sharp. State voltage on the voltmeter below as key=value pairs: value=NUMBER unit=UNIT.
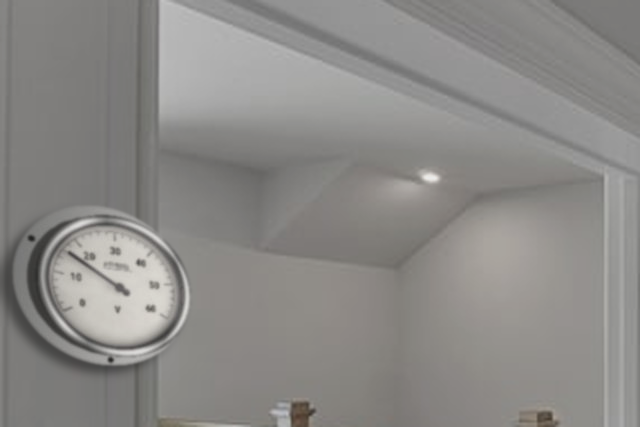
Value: value=16 unit=V
